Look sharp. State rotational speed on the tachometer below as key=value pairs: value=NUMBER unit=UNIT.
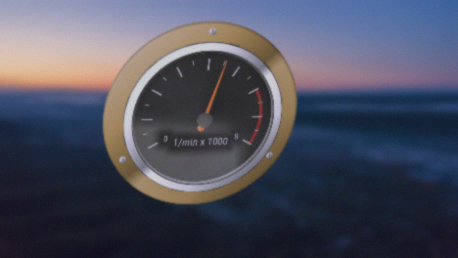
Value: value=4500 unit=rpm
